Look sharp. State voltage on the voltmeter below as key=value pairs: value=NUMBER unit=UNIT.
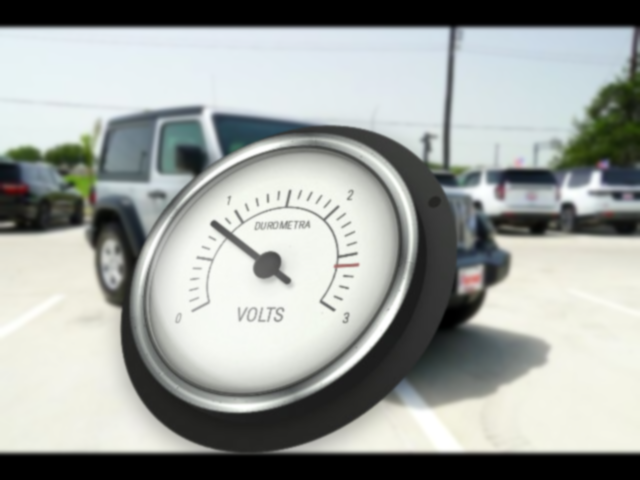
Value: value=0.8 unit=V
